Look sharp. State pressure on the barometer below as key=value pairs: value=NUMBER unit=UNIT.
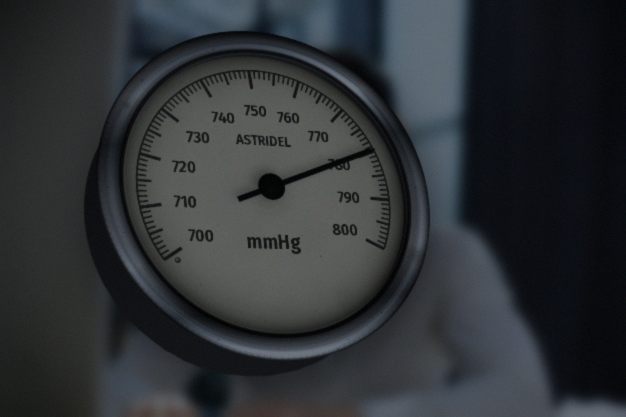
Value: value=780 unit=mmHg
